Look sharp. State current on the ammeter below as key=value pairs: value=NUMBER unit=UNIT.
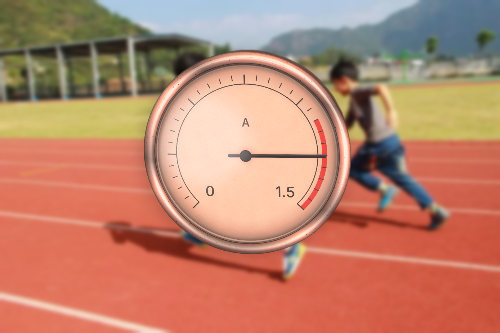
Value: value=1.25 unit=A
